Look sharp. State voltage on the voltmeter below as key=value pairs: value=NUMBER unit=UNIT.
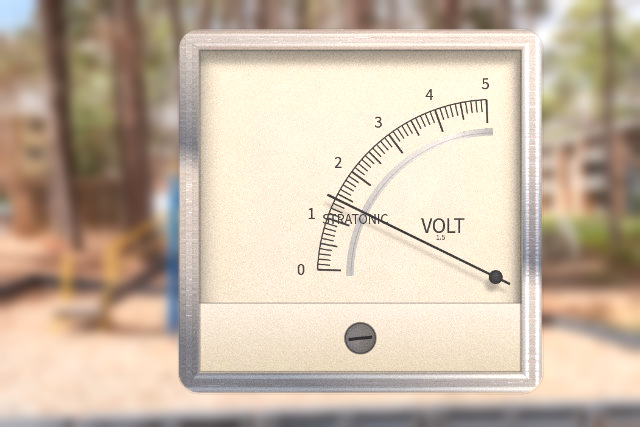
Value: value=1.4 unit=V
